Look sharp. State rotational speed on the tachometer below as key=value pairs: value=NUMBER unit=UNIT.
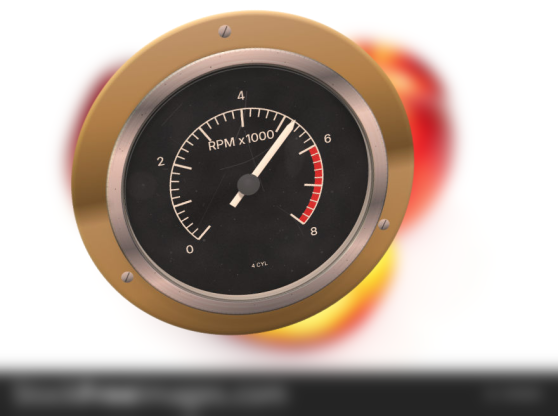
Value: value=5200 unit=rpm
